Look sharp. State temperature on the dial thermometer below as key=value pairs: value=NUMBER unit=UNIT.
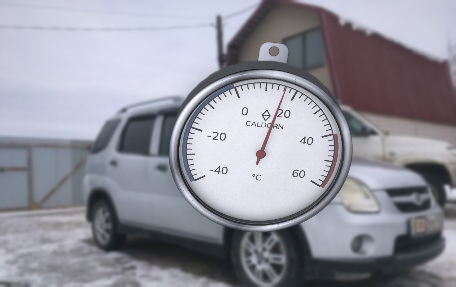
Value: value=16 unit=°C
